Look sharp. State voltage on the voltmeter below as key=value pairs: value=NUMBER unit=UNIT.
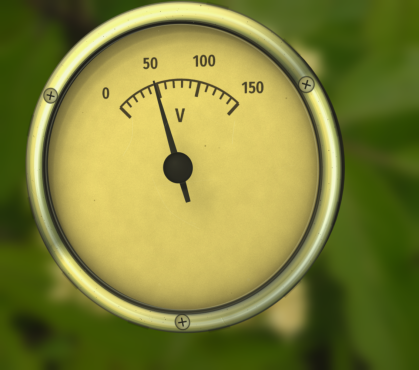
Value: value=50 unit=V
